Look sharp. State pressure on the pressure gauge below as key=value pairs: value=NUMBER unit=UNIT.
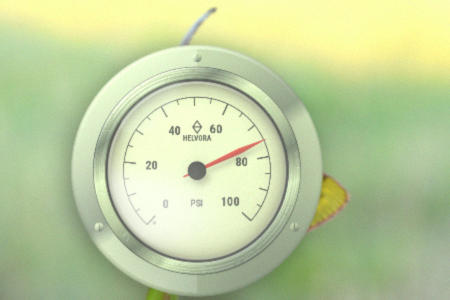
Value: value=75 unit=psi
